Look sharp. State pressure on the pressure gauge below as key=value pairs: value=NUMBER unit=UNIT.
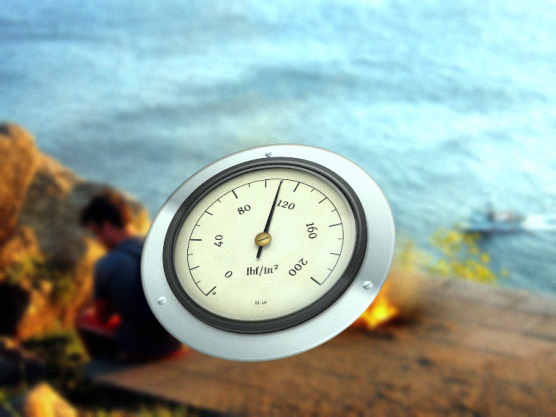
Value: value=110 unit=psi
